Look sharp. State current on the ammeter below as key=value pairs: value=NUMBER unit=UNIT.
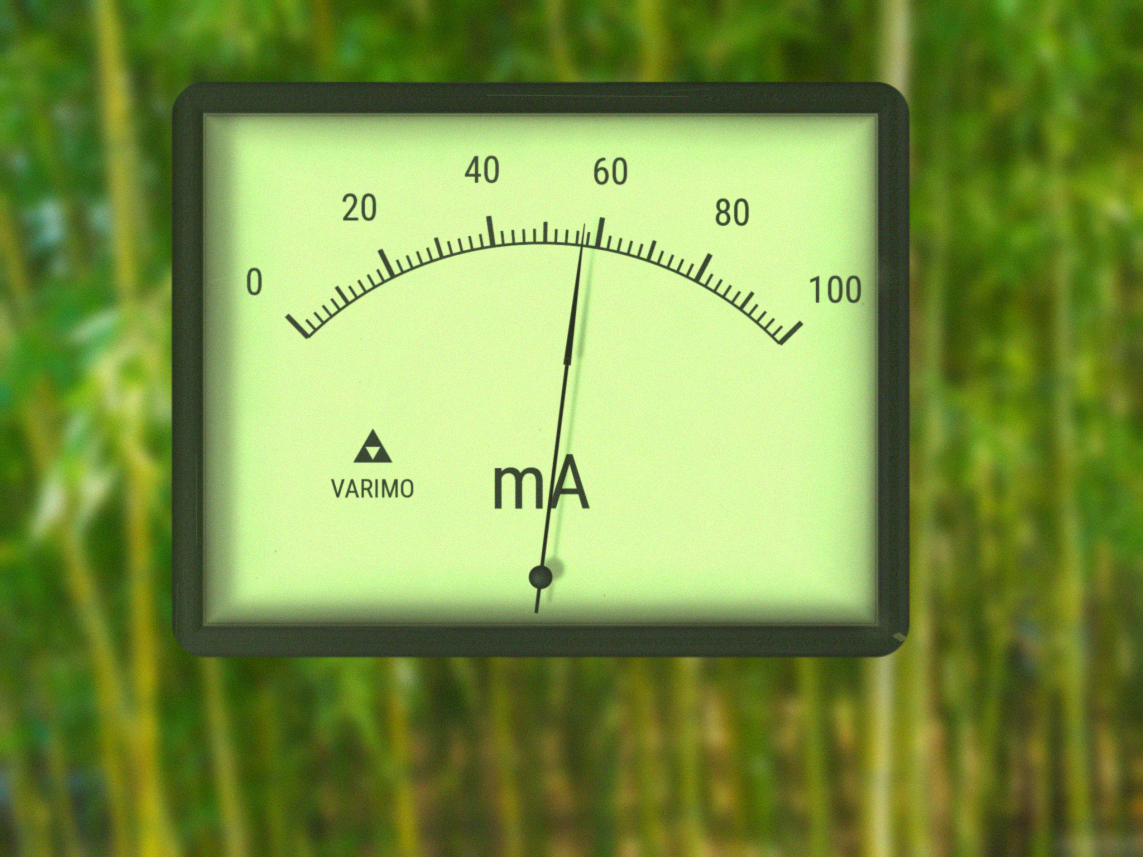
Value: value=57 unit=mA
